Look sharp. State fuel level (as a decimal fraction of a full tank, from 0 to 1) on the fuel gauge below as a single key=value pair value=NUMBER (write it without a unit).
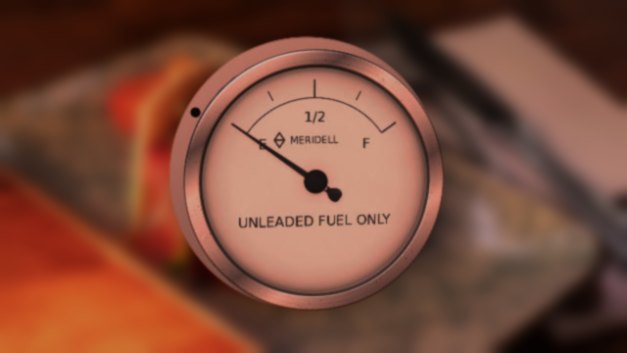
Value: value=0
